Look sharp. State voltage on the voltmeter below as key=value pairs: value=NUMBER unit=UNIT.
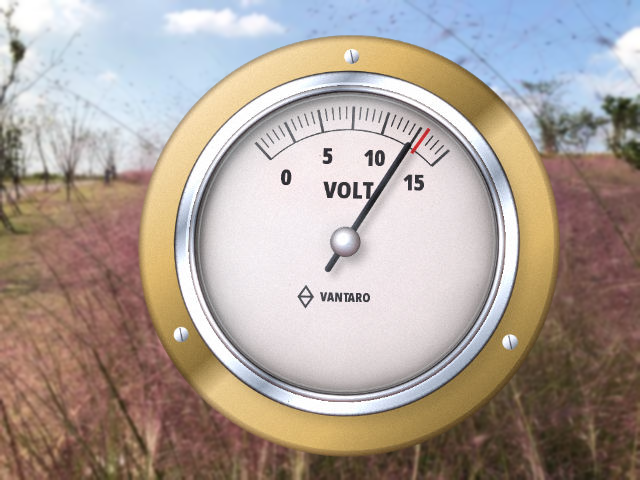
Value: value=12.5 unit=V
